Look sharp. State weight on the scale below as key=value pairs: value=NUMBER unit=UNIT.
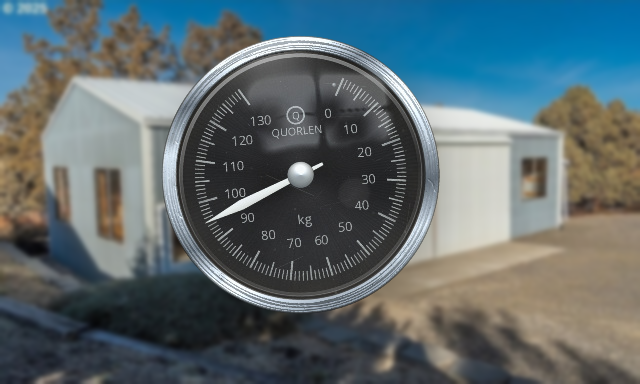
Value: value=95 unit=kg
